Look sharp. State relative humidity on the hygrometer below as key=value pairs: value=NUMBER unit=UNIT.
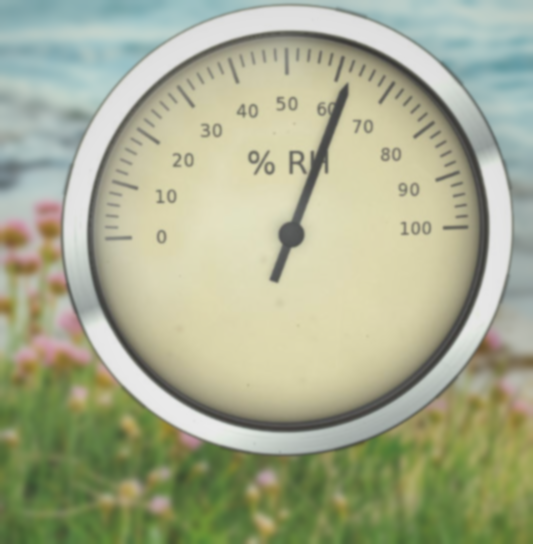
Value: value=62 unit=%
